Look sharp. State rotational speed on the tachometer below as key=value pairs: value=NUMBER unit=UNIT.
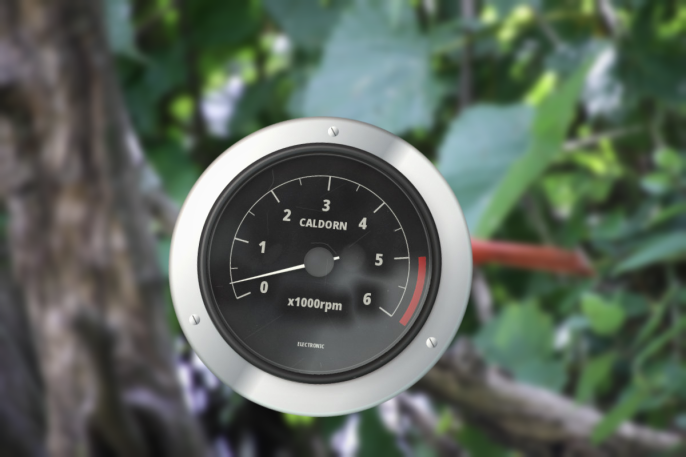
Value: value=250 unit=rpm
